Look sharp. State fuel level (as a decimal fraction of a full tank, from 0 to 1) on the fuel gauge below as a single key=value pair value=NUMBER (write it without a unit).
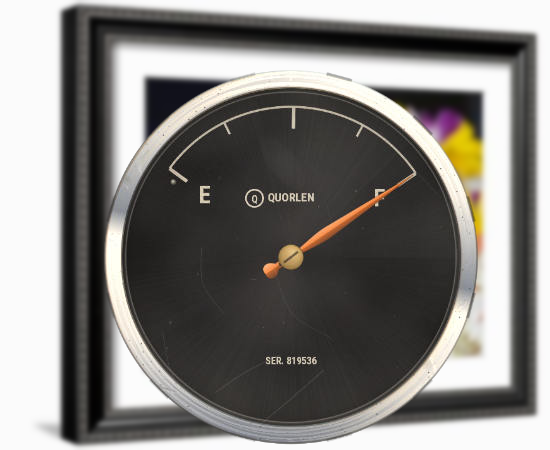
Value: value=1
